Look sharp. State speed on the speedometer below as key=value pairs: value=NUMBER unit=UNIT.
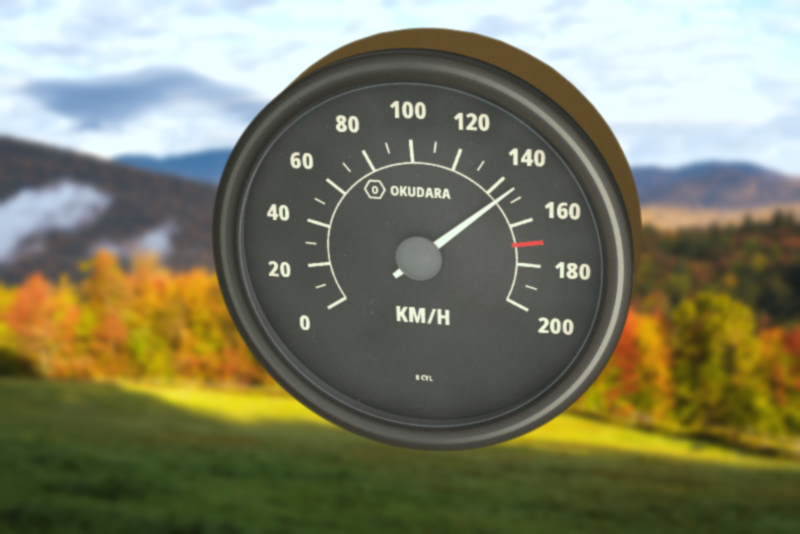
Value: value=145 unit=km/h
